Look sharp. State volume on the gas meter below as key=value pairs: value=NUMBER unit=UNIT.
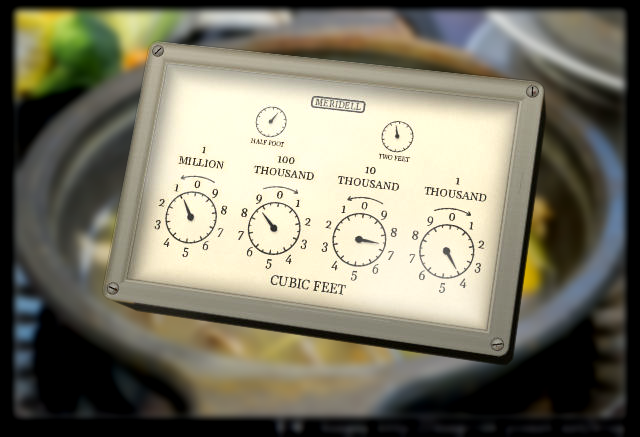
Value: value=87400 unit=ft³
